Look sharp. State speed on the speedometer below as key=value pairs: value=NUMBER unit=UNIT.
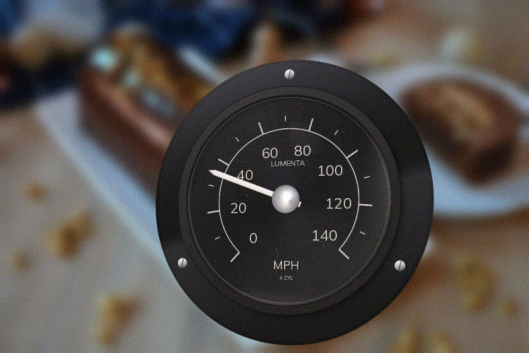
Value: value=35 unit=mph
